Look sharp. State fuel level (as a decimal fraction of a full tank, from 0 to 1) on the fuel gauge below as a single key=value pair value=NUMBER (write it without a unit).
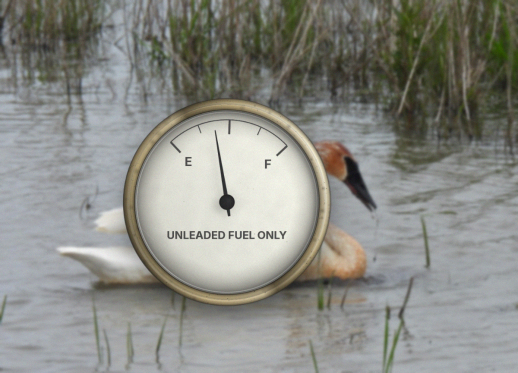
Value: value=0.375
